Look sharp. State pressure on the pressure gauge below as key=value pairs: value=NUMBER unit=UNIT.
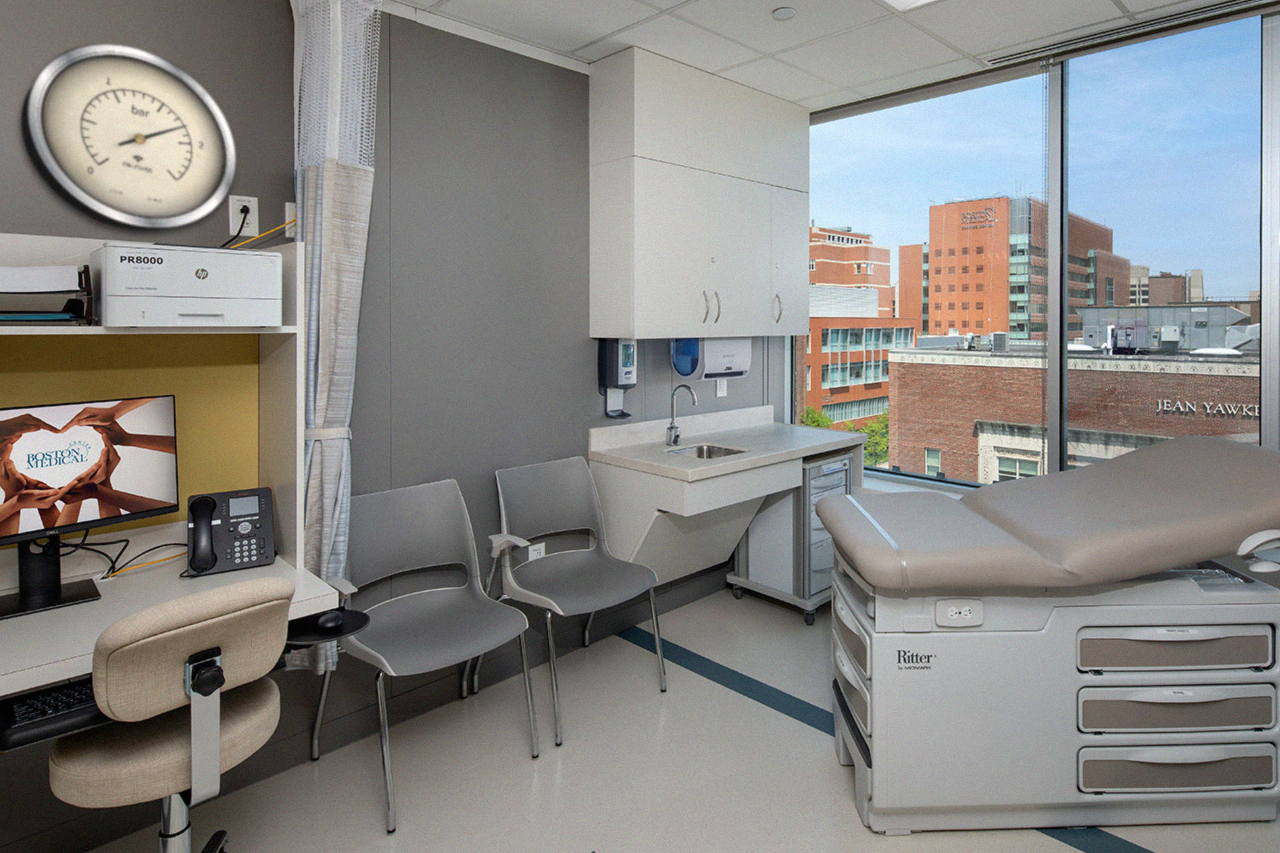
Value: value=1.8 unit=bar
